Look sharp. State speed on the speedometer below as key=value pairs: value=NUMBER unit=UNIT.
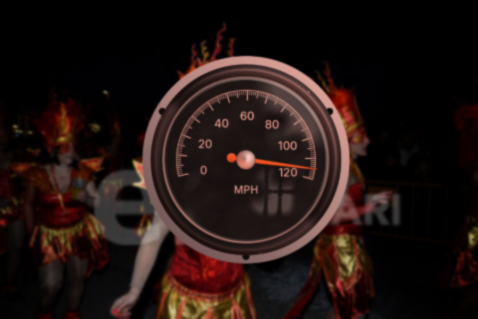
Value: value=115 unit=mph
